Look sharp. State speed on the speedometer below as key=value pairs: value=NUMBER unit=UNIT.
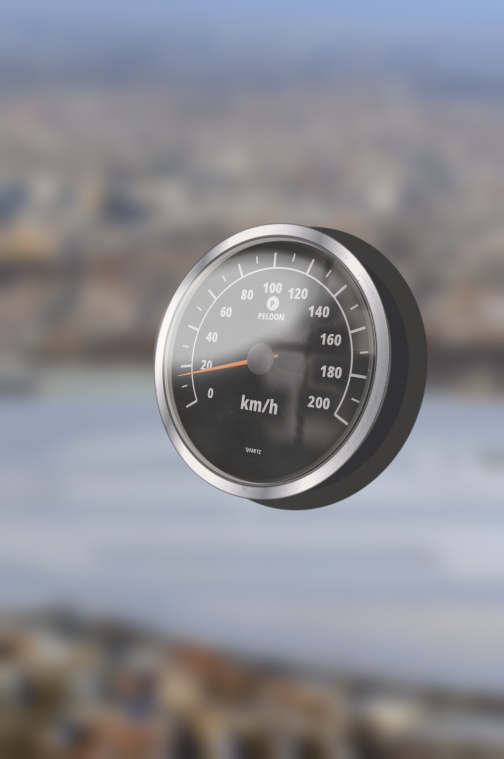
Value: value=15 unit=km/h
